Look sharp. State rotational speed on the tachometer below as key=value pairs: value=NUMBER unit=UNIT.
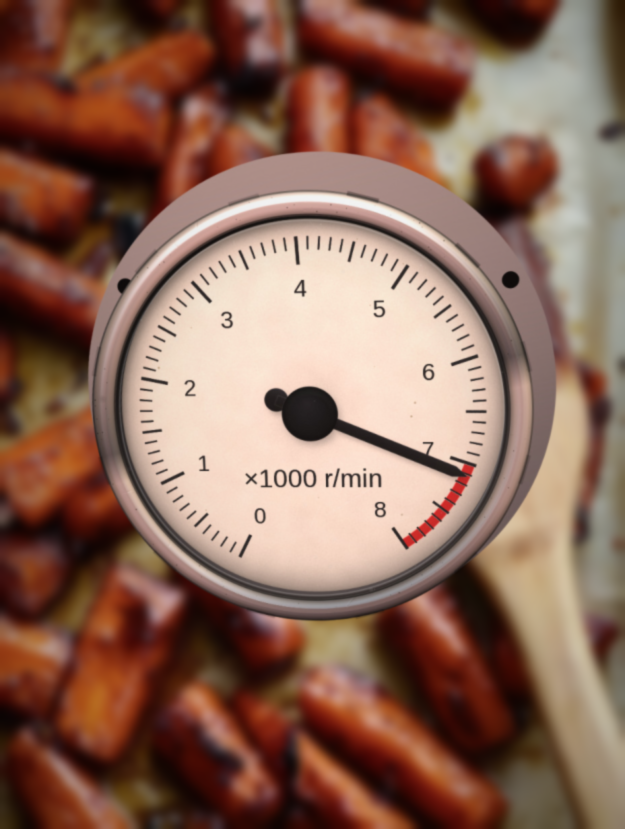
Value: value=7100 unit=rpm
